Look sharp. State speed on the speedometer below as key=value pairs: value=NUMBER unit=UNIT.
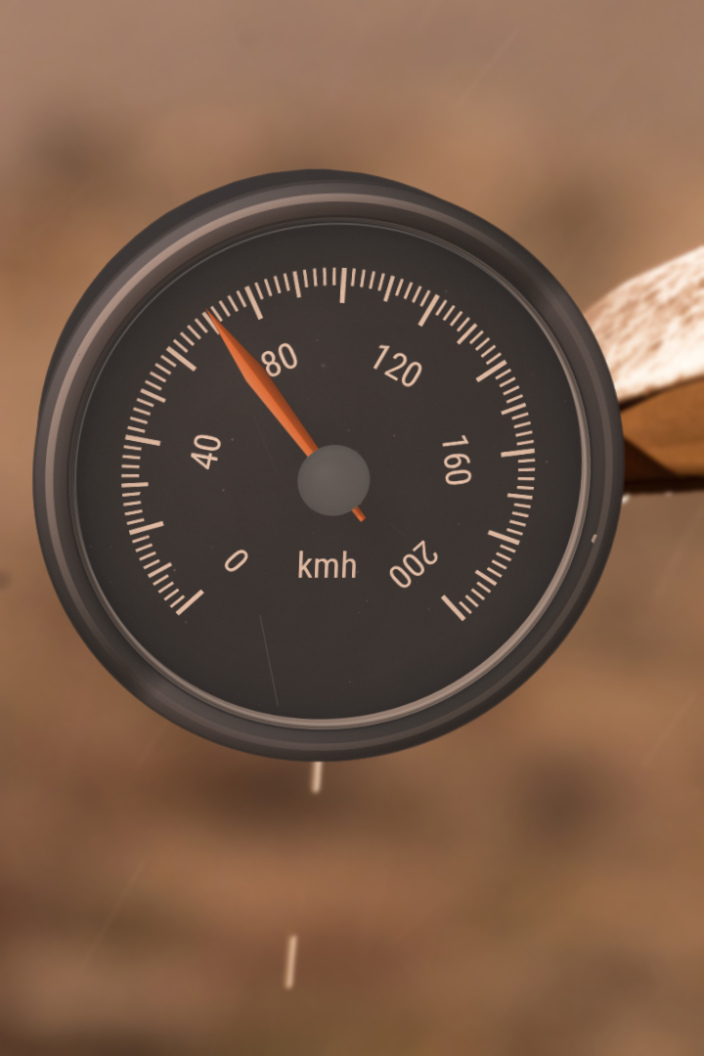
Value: value=71 unit=km/h
